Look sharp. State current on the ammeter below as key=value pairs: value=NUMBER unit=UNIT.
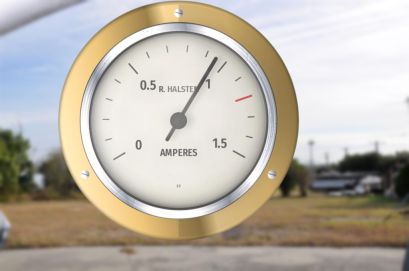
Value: value=0.95 unit=A
